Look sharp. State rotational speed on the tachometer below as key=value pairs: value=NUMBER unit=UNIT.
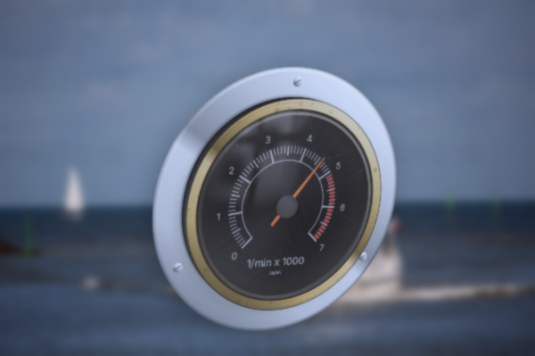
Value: value=4500 unit=rpm
